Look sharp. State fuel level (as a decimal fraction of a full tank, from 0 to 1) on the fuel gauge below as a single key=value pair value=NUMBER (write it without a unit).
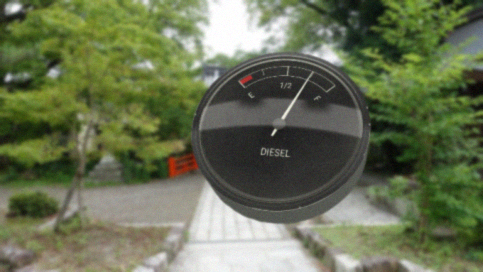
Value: value=0.75
